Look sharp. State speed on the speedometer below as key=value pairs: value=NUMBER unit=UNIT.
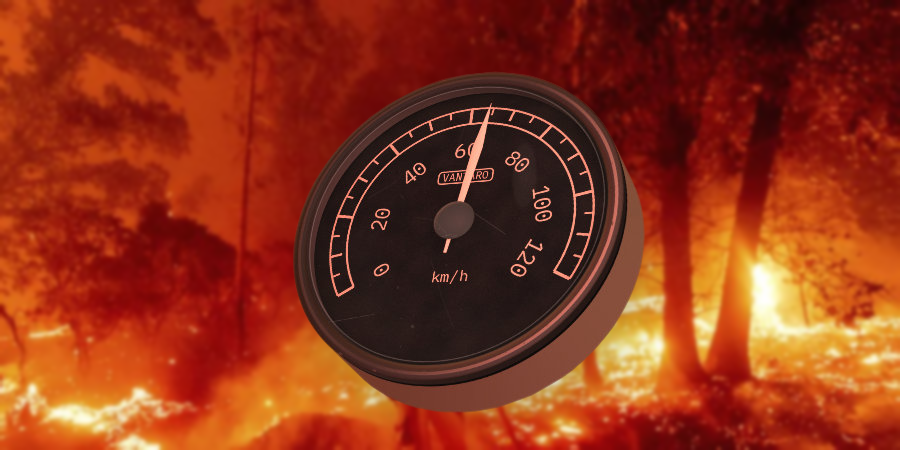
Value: value=65 unit=km/h
